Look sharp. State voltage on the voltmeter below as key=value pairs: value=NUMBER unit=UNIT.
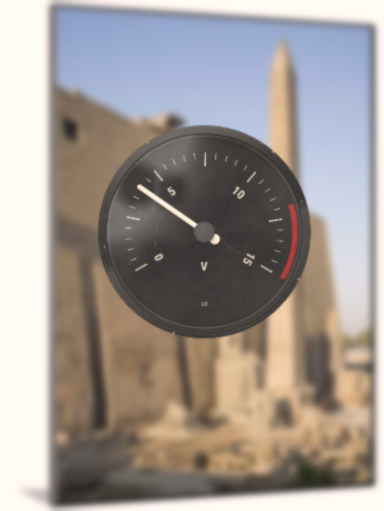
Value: value=4 unit=V
